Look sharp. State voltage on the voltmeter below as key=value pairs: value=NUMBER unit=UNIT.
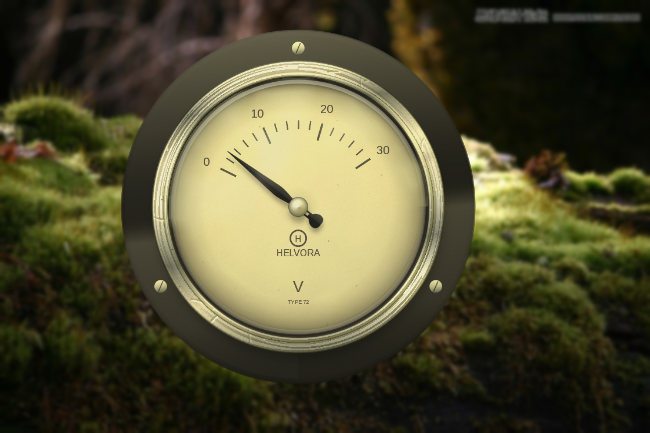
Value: value=3 unit=V
